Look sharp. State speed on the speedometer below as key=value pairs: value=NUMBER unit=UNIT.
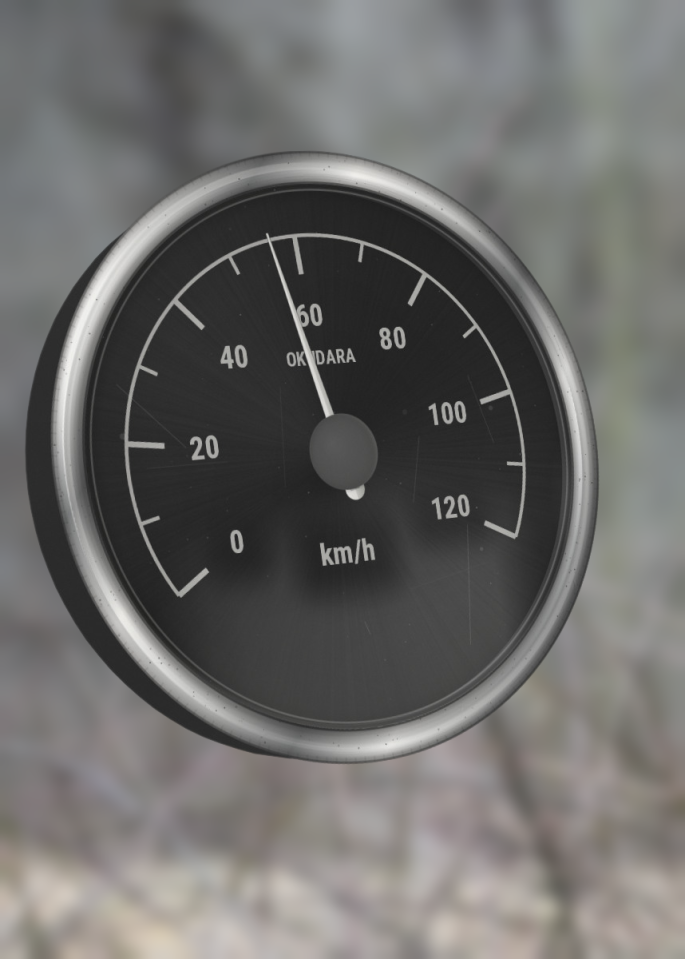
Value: value=55 unit=km/h
